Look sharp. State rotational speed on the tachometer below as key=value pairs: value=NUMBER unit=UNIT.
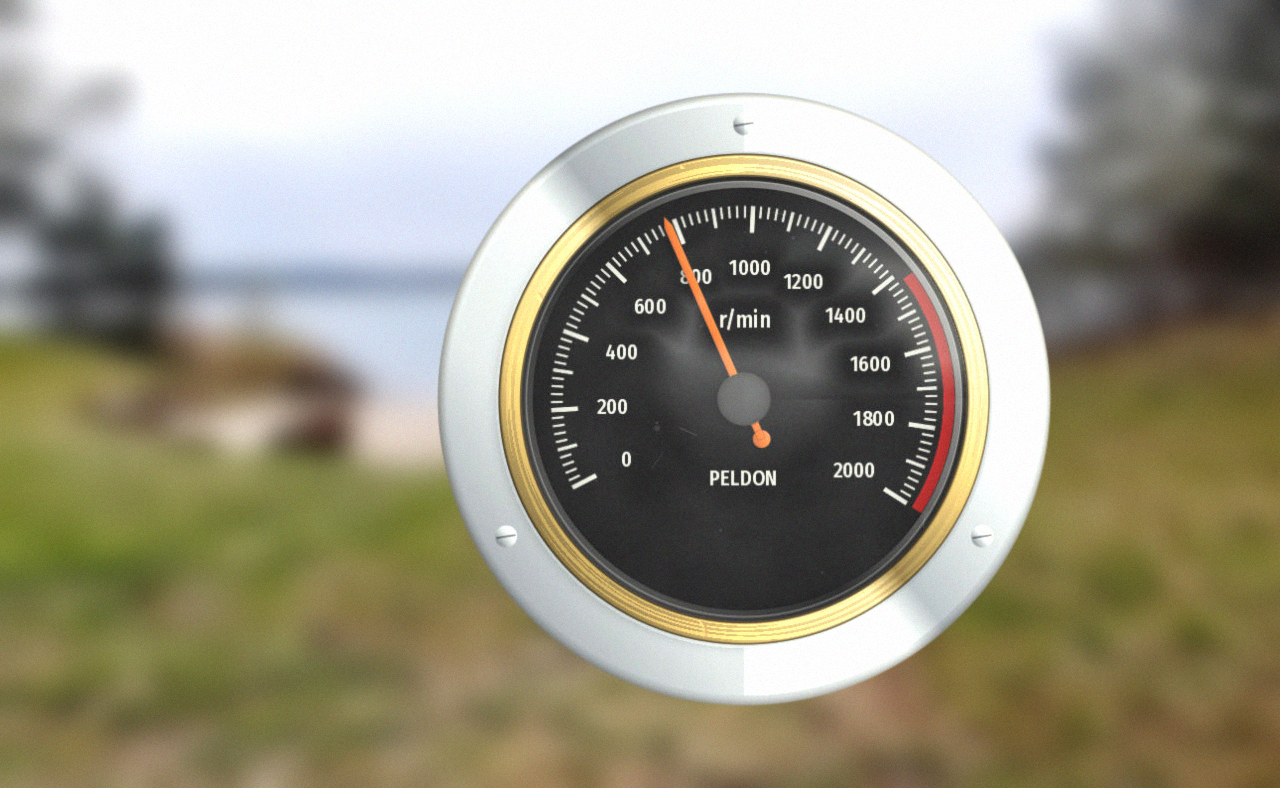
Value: value=780 unit=rpm
